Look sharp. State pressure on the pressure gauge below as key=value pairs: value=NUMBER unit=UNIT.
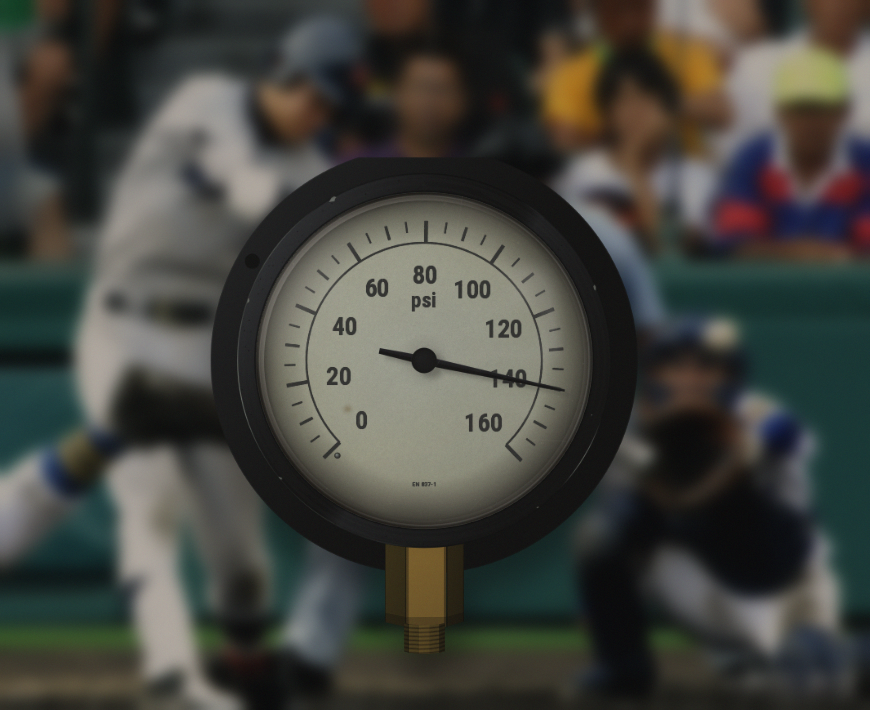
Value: value=140 unit=psi
